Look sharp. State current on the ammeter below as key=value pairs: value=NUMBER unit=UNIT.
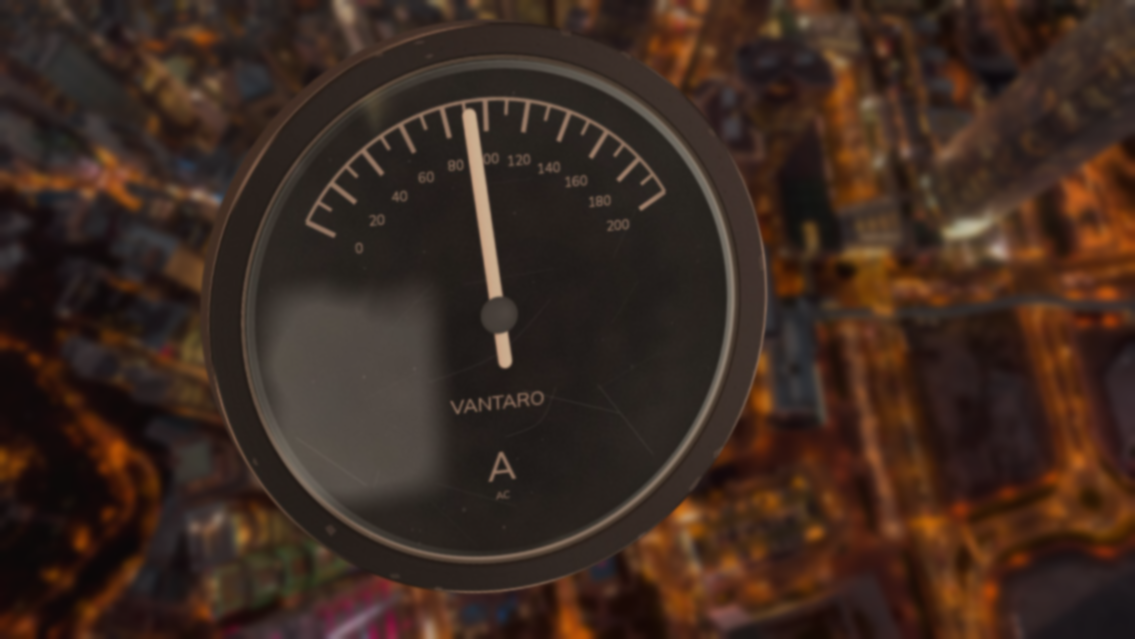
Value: value=90 unit=A
